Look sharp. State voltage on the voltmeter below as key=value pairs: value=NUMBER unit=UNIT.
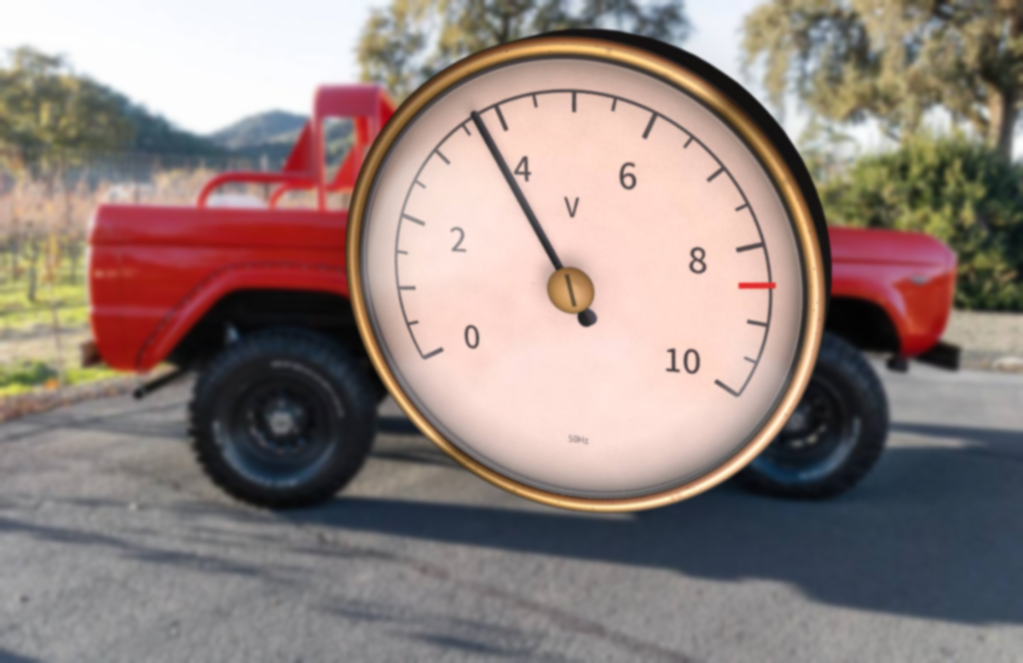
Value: value=3.75 unit=V
